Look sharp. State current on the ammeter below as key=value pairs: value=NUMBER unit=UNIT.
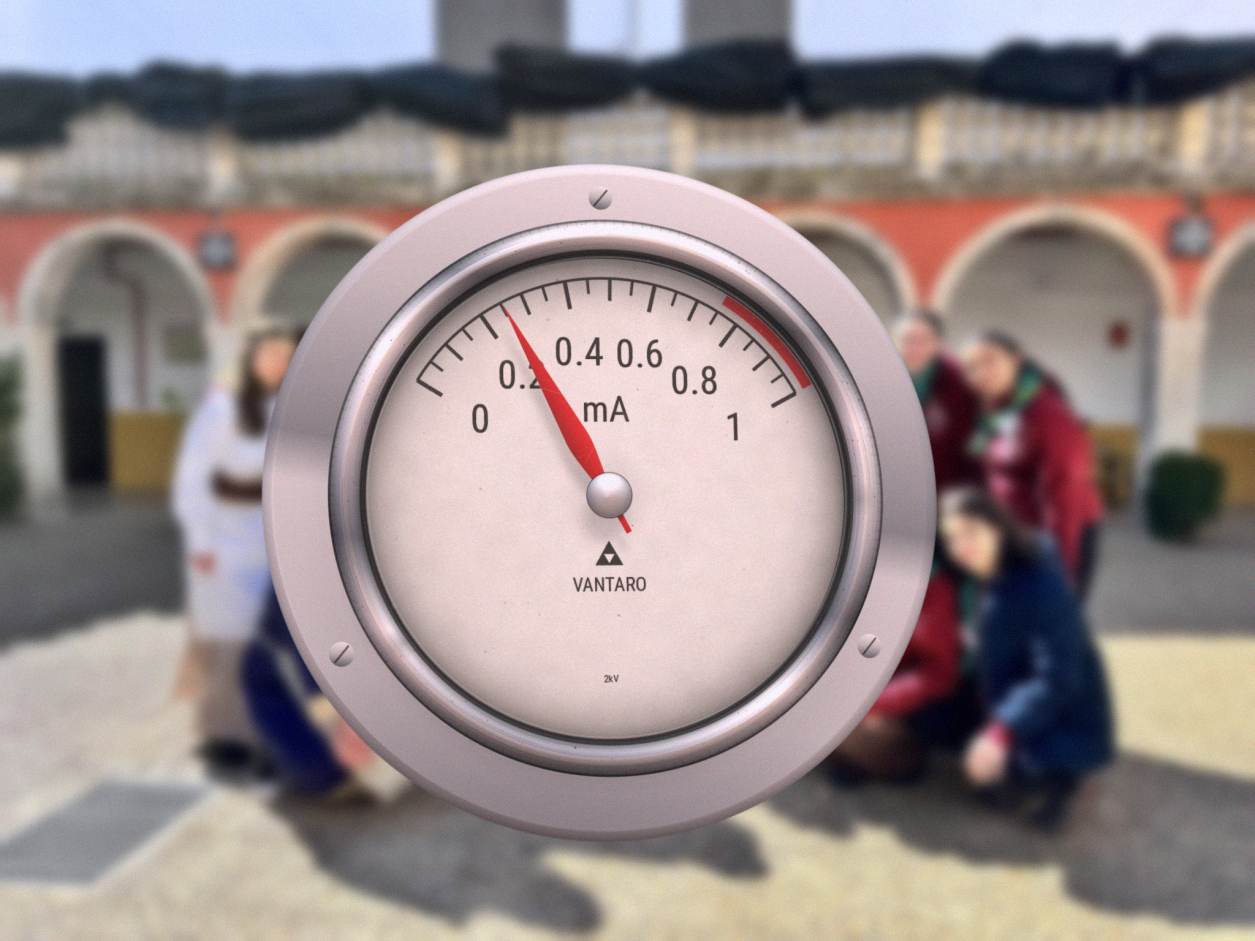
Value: value=0.25 unit=mA
